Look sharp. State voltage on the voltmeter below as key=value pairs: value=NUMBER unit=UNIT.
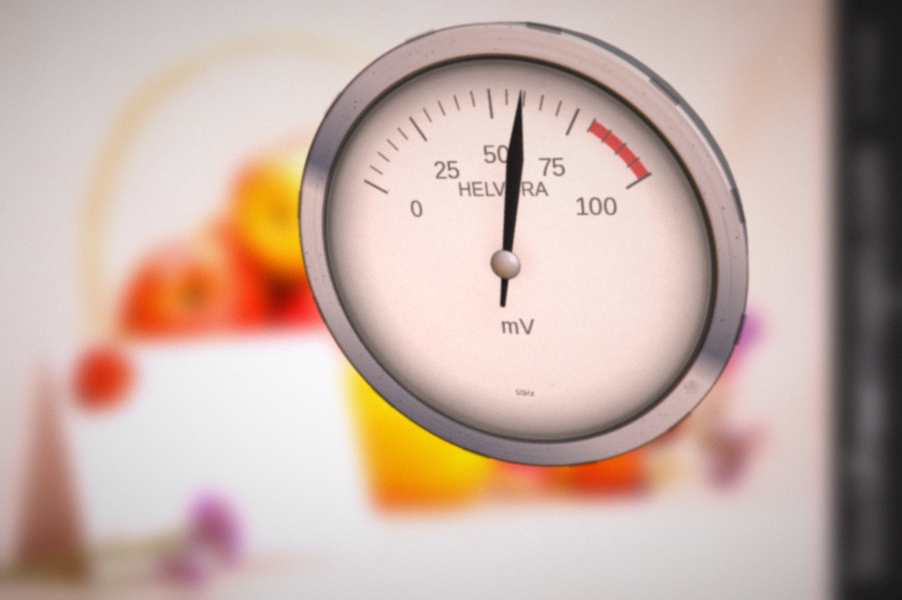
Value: value=60 unit=mV
